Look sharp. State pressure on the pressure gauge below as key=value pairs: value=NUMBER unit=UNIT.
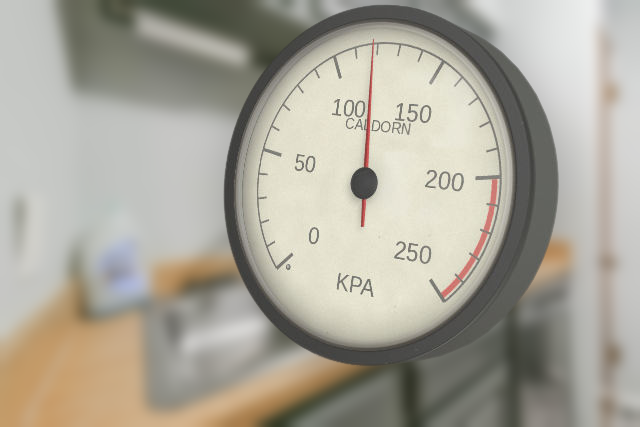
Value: value=120 unit=kPa
